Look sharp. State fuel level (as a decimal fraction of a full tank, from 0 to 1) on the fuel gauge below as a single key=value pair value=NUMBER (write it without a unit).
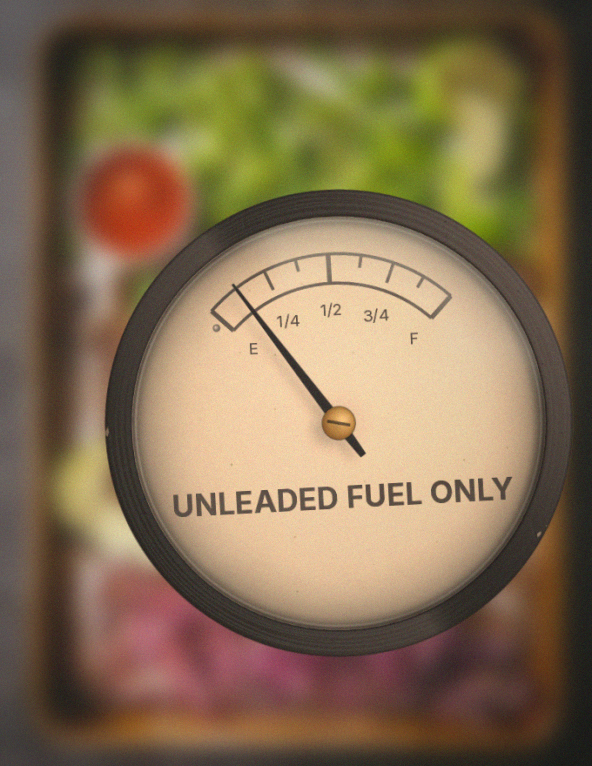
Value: value=0.125
